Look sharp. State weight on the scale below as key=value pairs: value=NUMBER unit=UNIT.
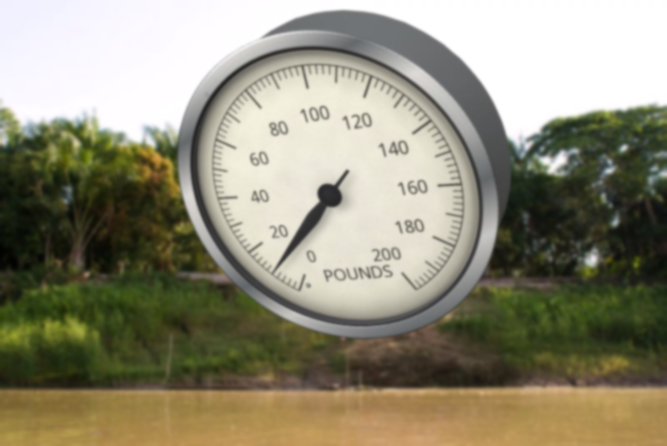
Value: value=10 unit=lb
